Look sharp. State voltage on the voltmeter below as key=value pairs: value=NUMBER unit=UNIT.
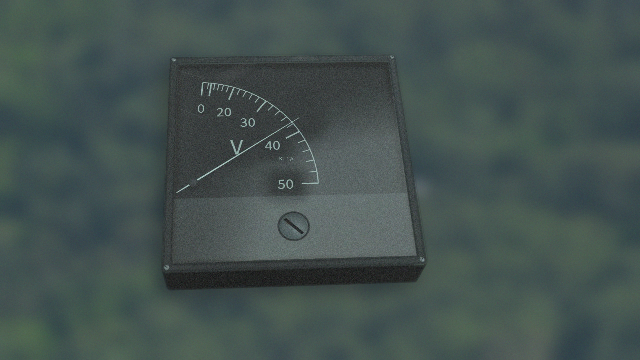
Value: value=38 unit=V
